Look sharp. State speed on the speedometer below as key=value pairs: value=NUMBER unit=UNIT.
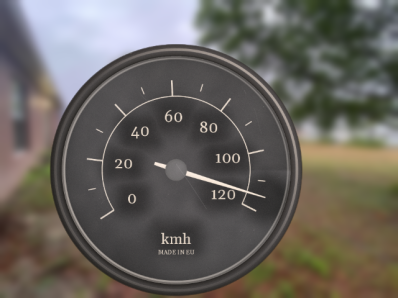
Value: value=115 unit=km/h
